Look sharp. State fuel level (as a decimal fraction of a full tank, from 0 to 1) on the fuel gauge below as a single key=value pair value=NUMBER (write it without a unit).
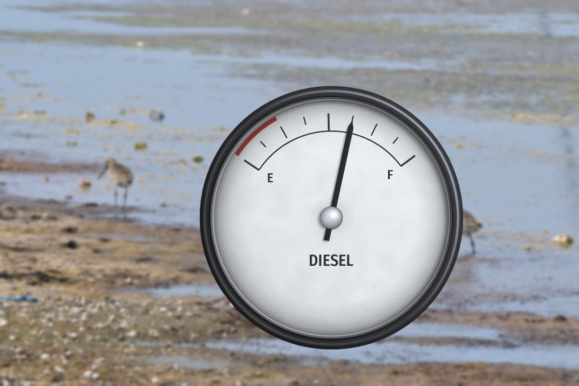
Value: value=0.625
